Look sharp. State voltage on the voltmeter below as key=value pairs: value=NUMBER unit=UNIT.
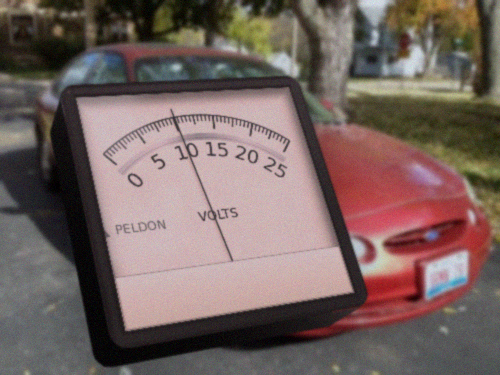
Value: value=10 unit=V
